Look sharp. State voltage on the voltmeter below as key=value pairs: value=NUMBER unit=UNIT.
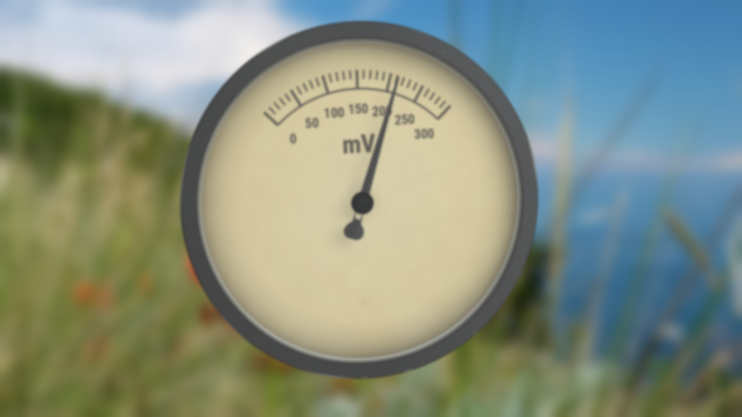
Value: value=210 unit=mV
